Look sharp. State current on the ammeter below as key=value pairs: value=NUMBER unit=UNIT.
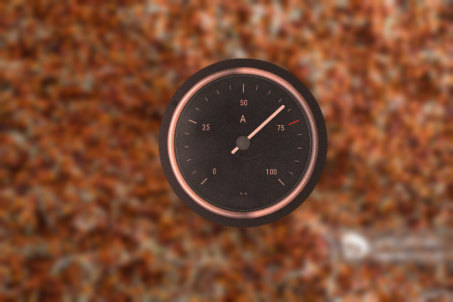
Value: value=67.5 unit=A
